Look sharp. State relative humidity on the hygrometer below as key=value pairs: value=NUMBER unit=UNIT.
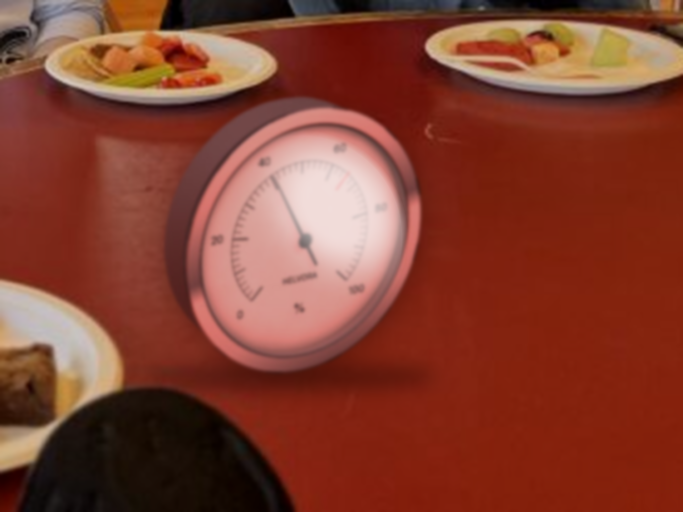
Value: value=40 unit=%
